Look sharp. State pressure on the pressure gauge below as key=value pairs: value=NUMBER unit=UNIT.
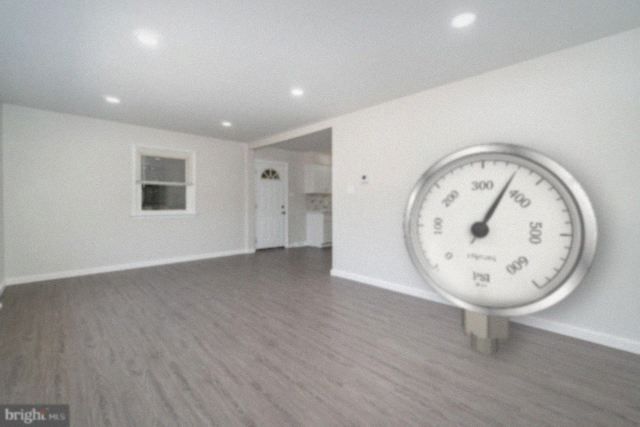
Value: value=360 unit=psi
